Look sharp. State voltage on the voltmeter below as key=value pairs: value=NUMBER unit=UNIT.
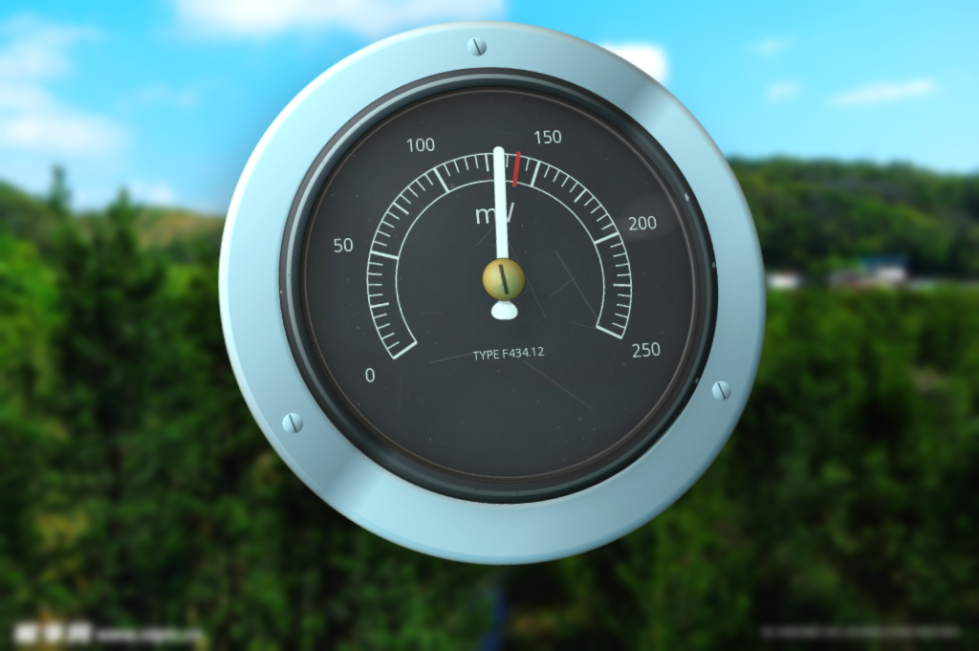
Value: value=130 unit=mV
